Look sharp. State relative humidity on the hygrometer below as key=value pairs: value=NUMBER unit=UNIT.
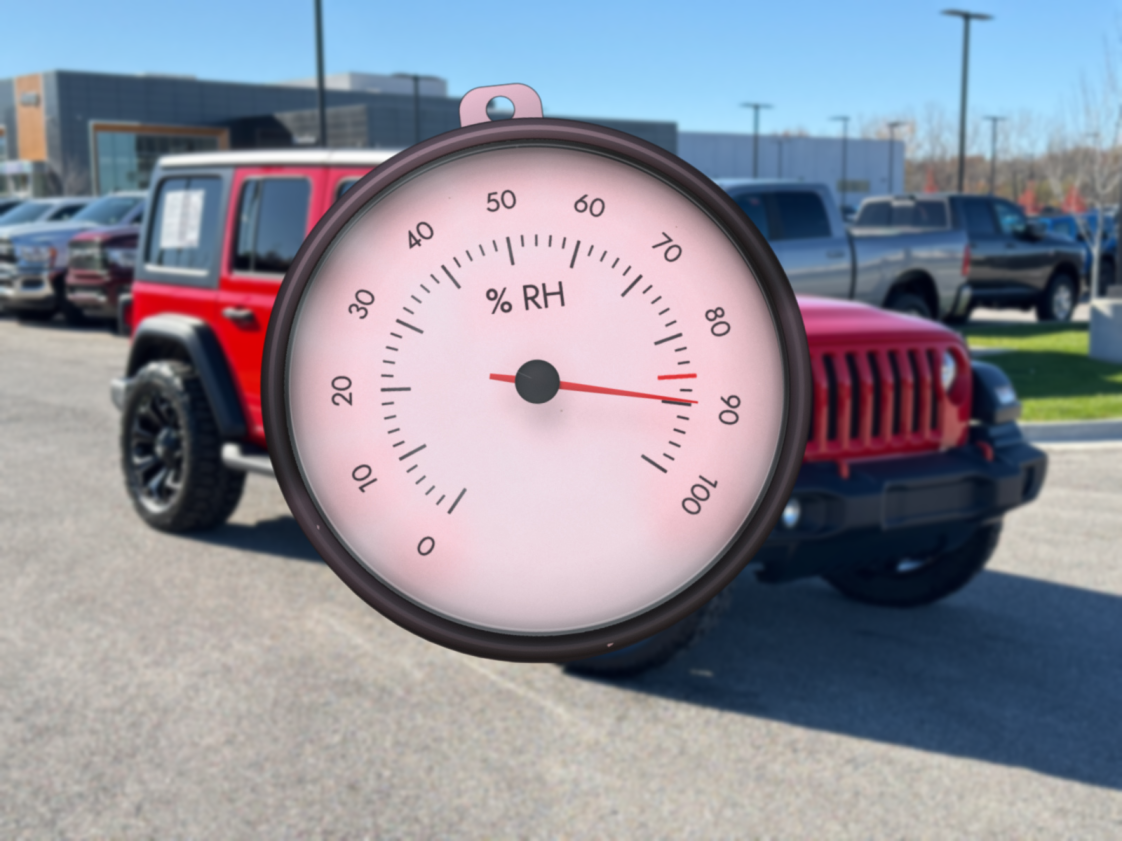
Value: value=90 unit=%
